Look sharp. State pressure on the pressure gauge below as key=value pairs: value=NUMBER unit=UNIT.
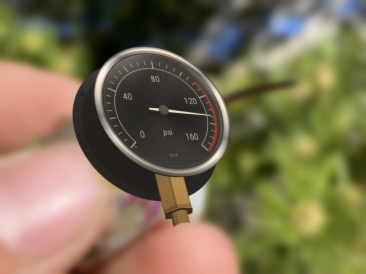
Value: value=135 unit=psi
